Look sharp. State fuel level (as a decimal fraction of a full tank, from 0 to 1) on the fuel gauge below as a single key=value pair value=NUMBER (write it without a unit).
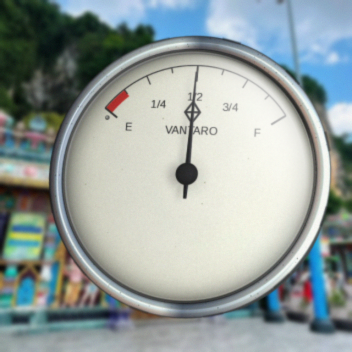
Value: value=0.5
